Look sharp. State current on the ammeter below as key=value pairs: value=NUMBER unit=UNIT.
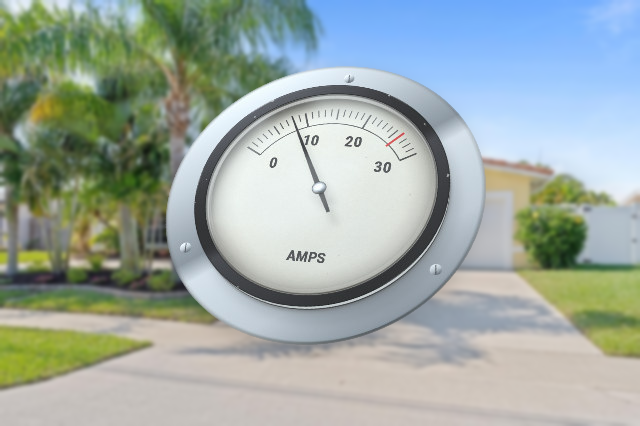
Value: value=8 unit=A
